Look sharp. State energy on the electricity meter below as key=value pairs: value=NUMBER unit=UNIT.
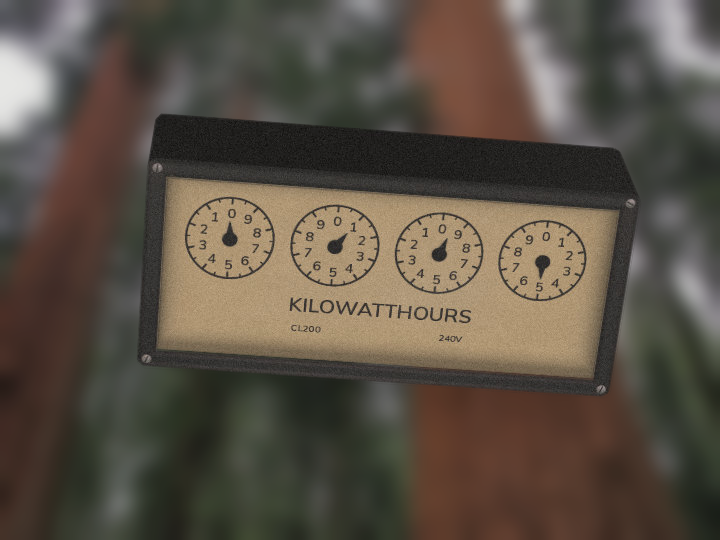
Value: value=95 unit=kWh
